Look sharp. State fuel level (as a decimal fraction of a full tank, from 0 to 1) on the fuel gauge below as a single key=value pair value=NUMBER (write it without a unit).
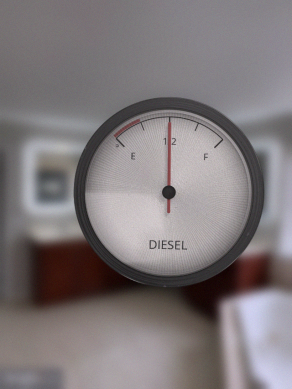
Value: value=0.5
